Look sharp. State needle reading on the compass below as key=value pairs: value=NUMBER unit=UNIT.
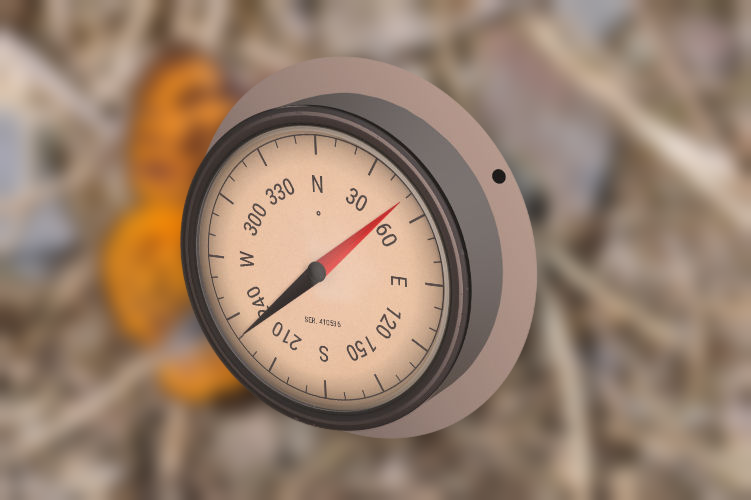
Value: value=50 unit=°
